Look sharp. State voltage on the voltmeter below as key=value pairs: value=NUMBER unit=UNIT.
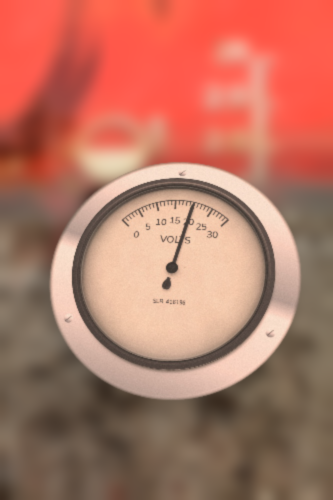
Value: value=20 unit=V
